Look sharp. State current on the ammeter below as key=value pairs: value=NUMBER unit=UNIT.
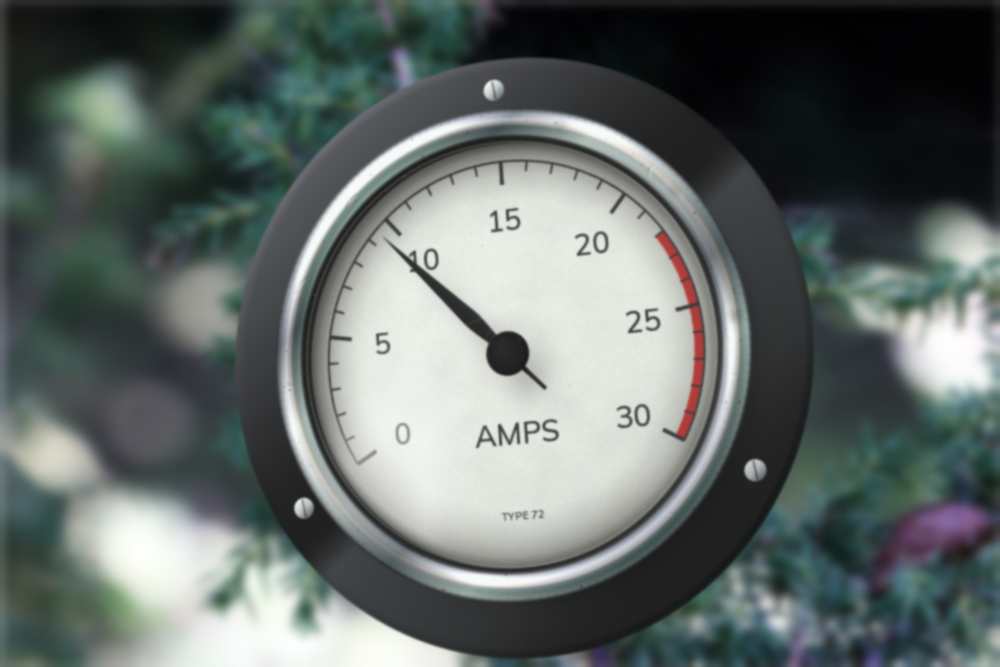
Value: value=9.5 unit=A
